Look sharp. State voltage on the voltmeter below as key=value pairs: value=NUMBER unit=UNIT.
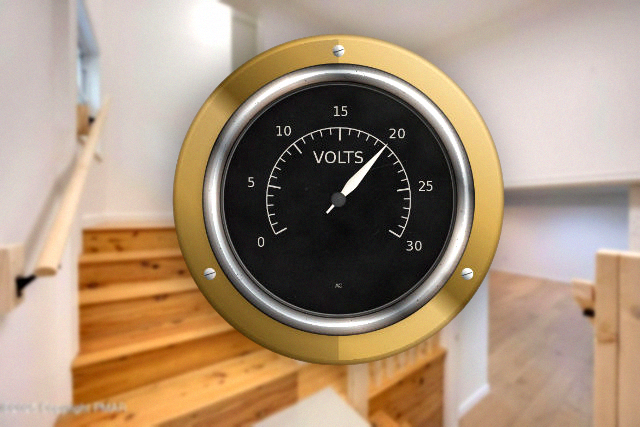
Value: value=20 unit=V
